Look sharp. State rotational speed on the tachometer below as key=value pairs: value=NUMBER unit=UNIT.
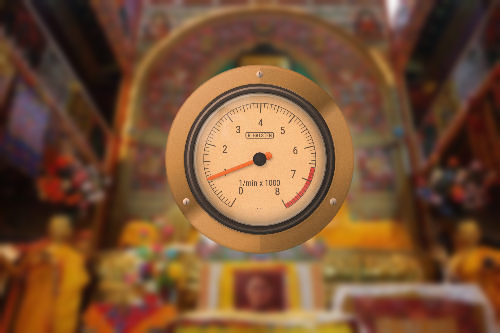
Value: value=1000 unit=rpm
